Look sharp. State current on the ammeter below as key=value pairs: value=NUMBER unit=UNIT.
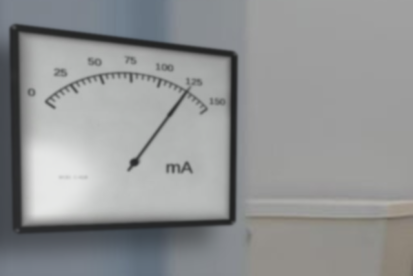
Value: value=125 unit=mA
